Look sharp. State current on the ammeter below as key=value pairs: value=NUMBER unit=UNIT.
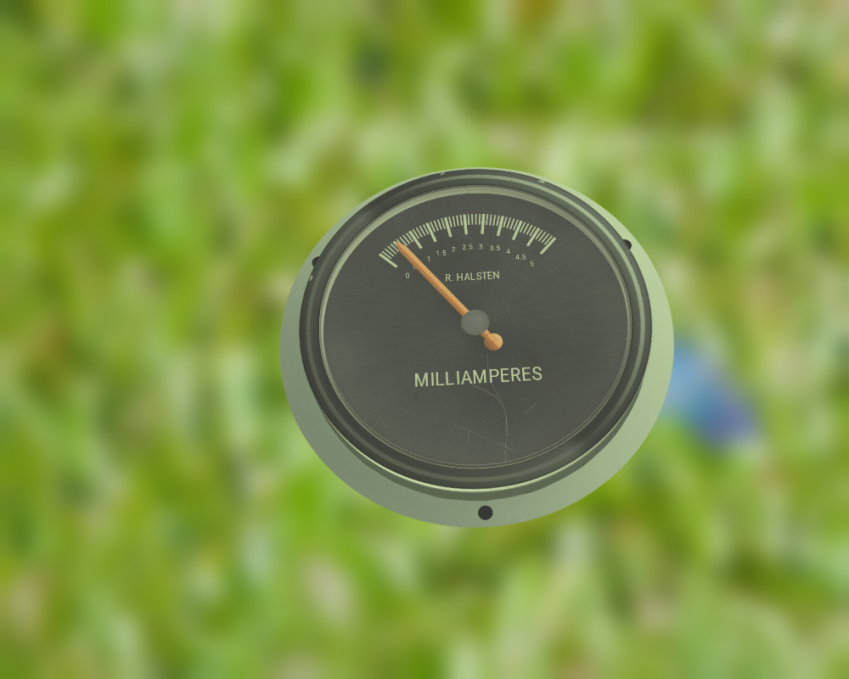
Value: value=0.5 unit=mA
